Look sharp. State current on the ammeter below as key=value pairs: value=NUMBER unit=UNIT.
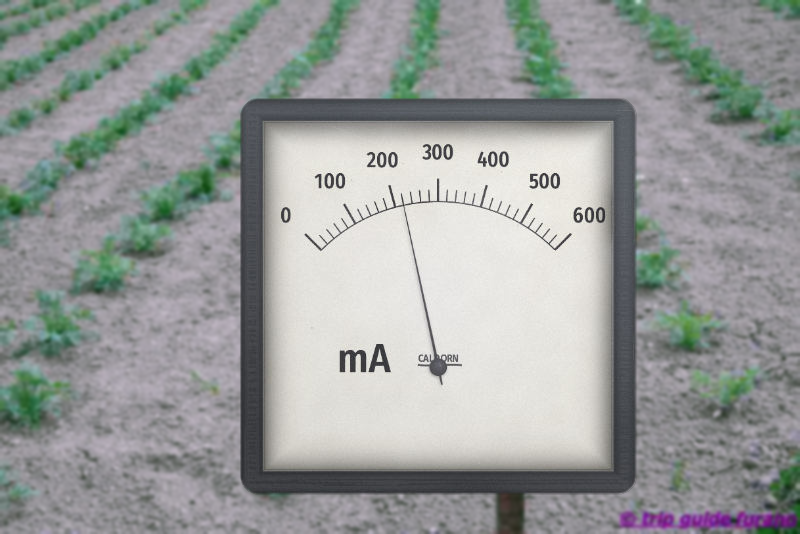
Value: value=220 unit=mA
